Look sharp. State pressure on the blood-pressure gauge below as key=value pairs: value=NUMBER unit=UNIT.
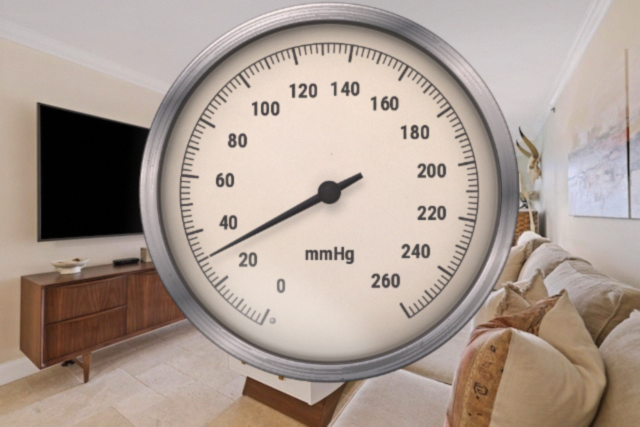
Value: value=30 unit=mmHg
